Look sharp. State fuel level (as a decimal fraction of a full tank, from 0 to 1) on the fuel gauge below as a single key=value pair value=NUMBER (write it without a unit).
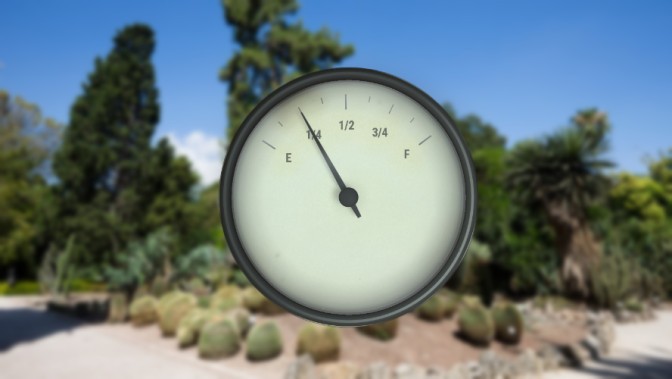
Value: value=0.25
